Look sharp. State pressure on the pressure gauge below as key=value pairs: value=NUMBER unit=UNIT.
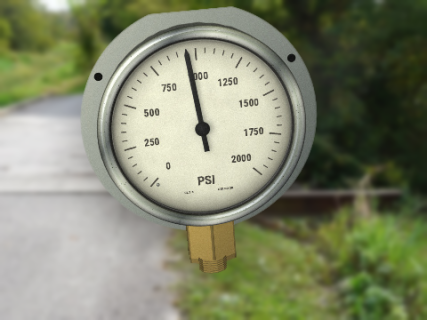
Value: value=950 unit=psi
